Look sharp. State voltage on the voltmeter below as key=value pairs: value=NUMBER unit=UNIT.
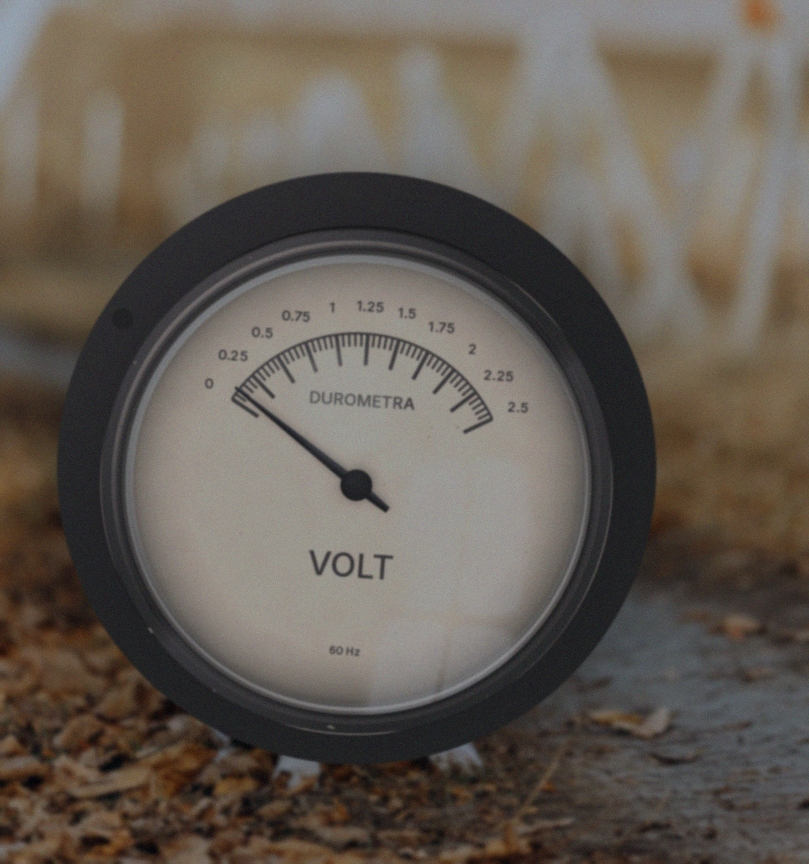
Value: value=0.1 unit=V
